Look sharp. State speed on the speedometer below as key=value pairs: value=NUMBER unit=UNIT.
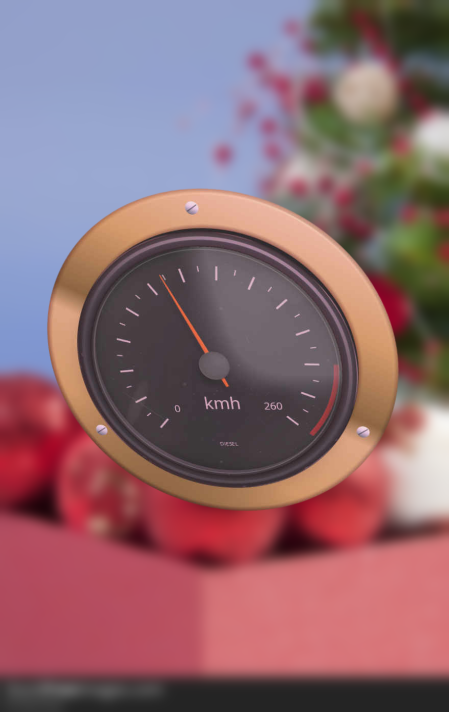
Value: value=110 unit=km/h
